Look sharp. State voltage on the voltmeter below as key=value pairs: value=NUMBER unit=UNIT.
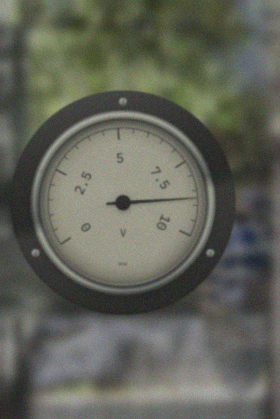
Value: value=8.75 unit=V
